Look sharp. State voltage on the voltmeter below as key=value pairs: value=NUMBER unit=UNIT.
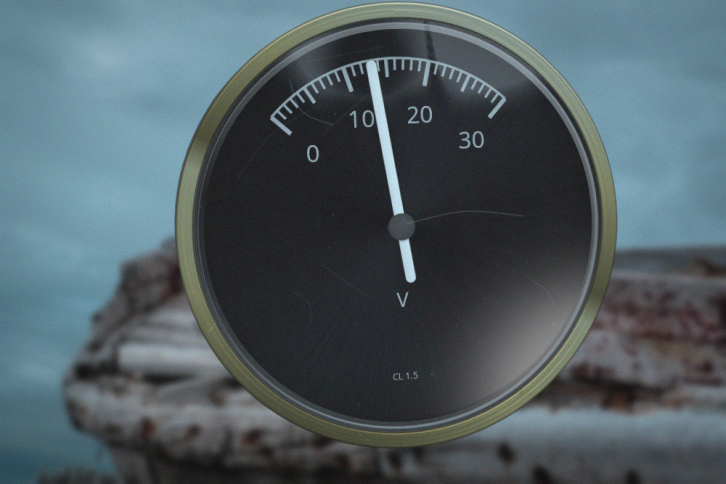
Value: value=13 unit=V
